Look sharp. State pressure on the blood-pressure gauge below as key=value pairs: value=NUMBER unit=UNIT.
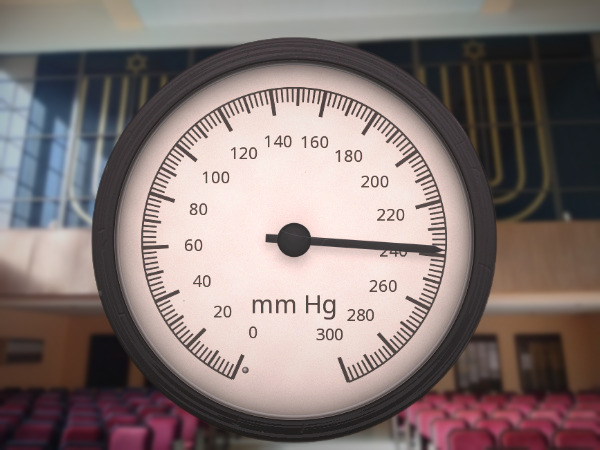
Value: value=238 unit=mmHg
